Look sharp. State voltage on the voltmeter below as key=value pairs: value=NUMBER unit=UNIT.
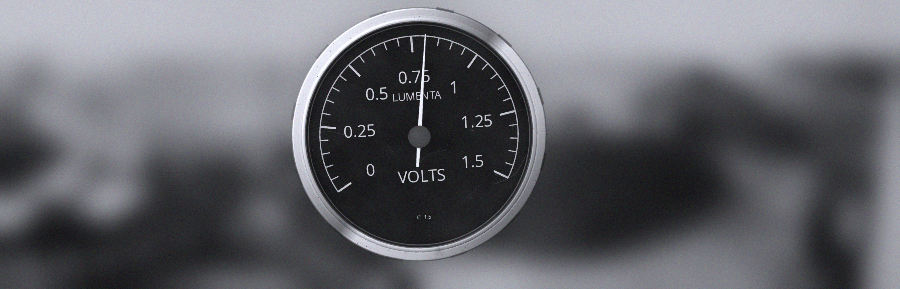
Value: value=0.8 unit=V
